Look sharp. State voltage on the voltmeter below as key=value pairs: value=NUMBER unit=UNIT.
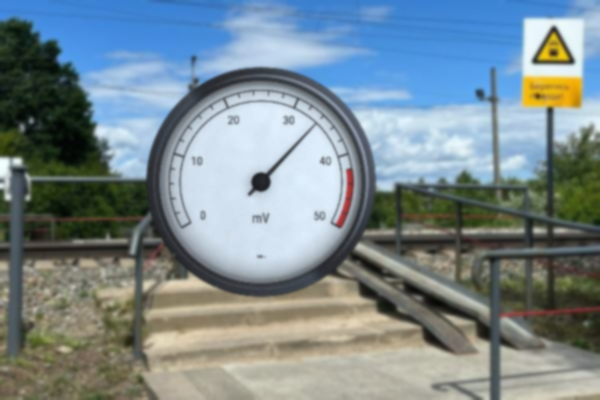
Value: value=34 unit=mV
